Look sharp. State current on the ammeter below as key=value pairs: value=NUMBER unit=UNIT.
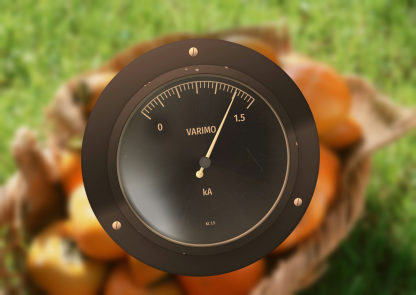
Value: value=1.25 unit=kA
